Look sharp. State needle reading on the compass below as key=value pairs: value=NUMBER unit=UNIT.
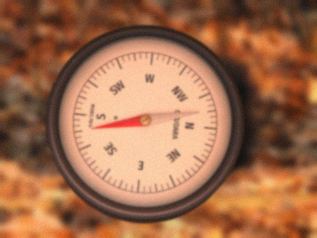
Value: value=165 unit=°
